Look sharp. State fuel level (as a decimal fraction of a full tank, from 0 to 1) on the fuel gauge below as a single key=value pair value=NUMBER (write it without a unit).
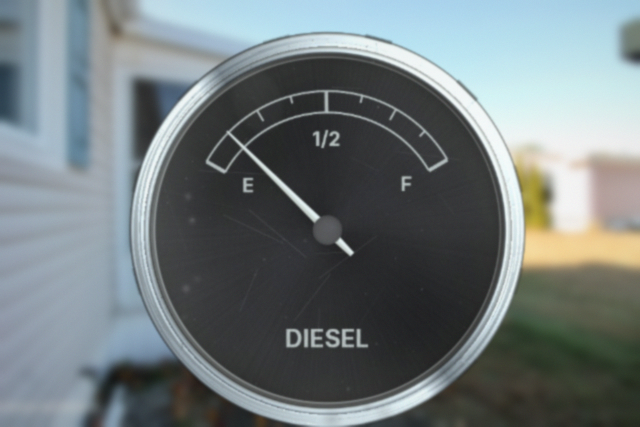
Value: value=0.125
